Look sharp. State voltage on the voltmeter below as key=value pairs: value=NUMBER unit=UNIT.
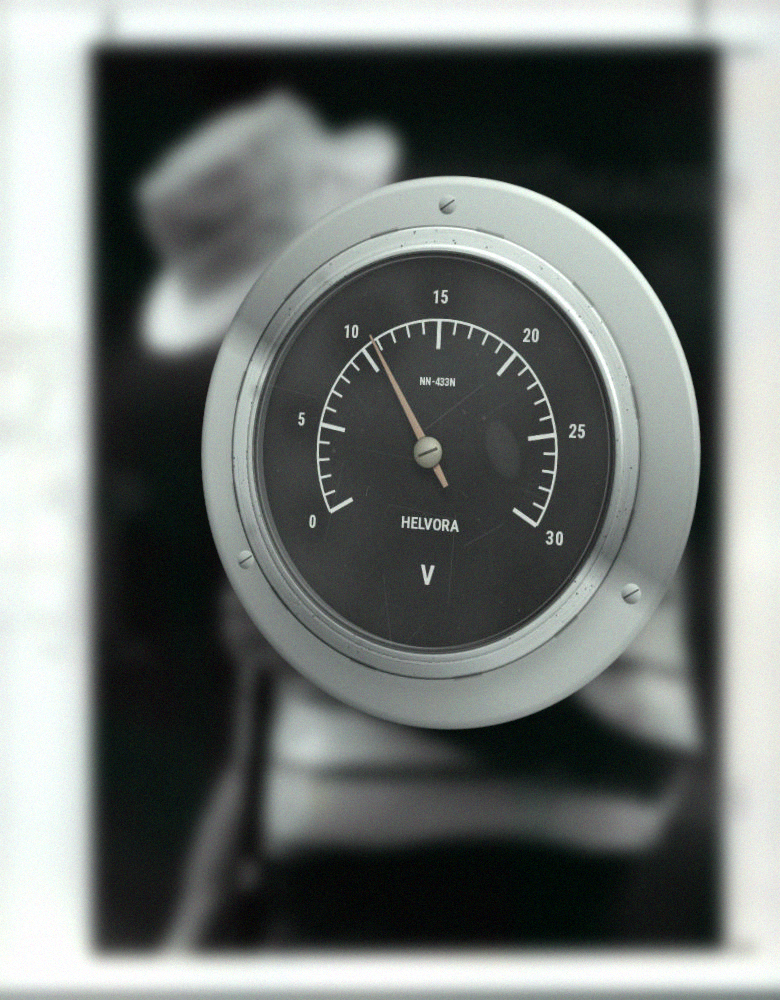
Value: value=11 unit=V
